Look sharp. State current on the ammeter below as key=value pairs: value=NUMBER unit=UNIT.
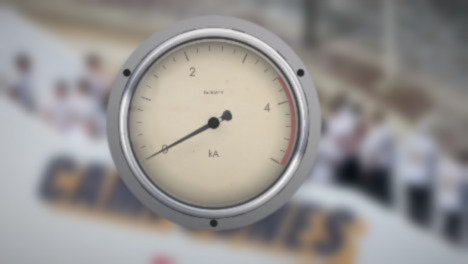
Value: value=0 unit=kA
